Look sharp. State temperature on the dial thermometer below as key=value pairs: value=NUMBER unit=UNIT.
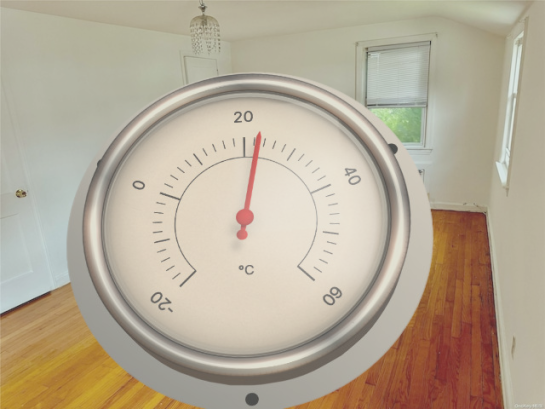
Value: value=23 unit=°C
